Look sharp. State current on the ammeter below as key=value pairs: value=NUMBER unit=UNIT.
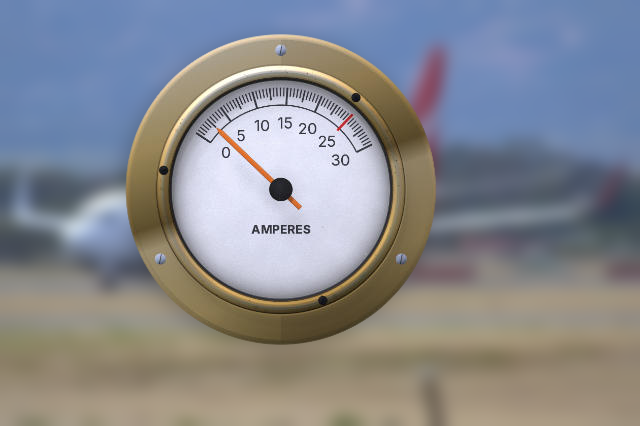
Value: value=2.5 unit=A
